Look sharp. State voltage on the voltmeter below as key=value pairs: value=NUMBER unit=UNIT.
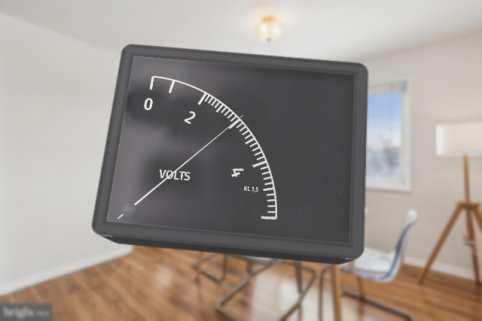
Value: value=3 unit=V
